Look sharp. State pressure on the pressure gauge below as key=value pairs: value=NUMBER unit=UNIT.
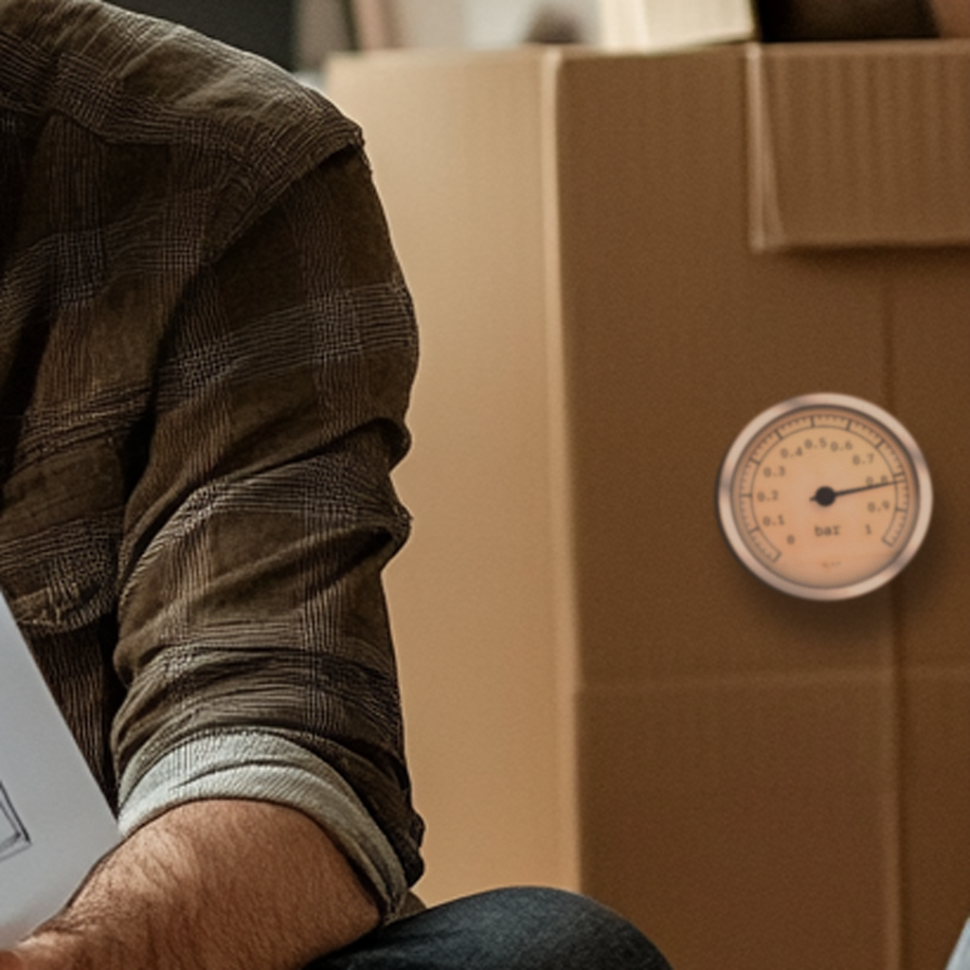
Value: value=0.82 unit=bar
